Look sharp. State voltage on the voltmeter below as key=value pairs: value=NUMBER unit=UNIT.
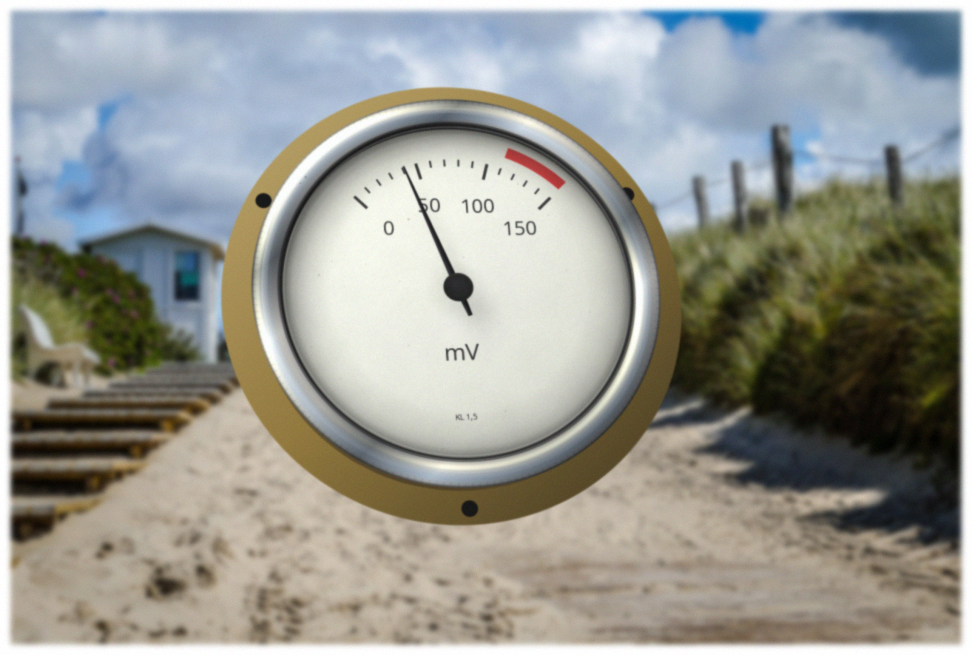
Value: value=40 unit=mV
